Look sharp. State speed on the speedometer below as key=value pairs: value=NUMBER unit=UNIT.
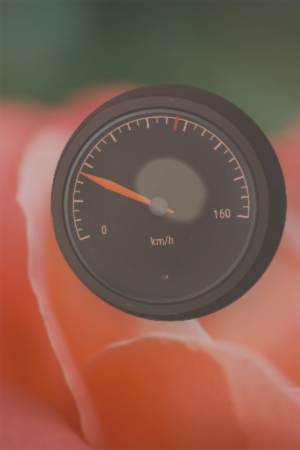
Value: value=35 unit=km/h
